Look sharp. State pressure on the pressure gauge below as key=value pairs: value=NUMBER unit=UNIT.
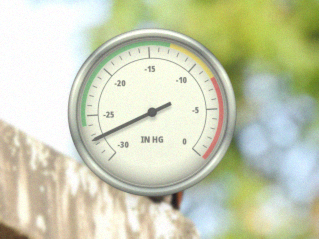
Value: value=-27.5 unit=inHg
